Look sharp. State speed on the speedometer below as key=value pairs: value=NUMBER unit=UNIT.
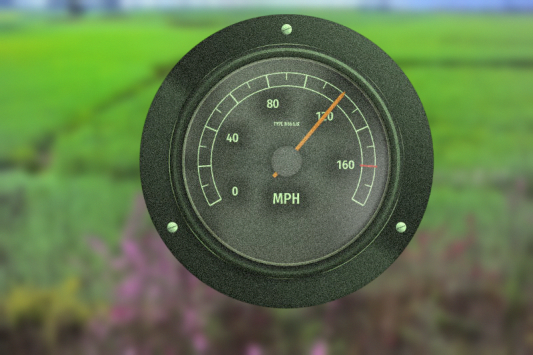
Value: value=120 unit=mph
